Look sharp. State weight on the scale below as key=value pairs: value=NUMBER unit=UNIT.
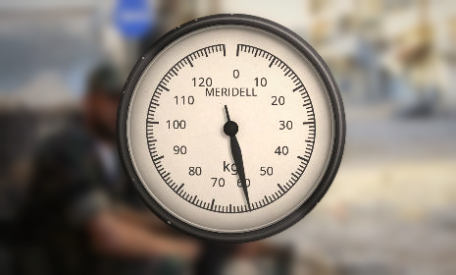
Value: value=60 unit=kg
